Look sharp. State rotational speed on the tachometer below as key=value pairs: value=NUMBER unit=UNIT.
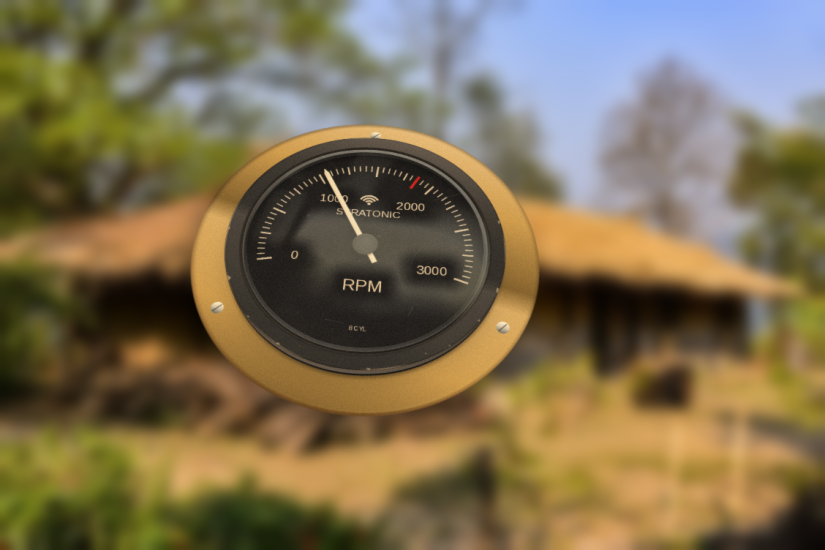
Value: value=1050 unit=rpm
